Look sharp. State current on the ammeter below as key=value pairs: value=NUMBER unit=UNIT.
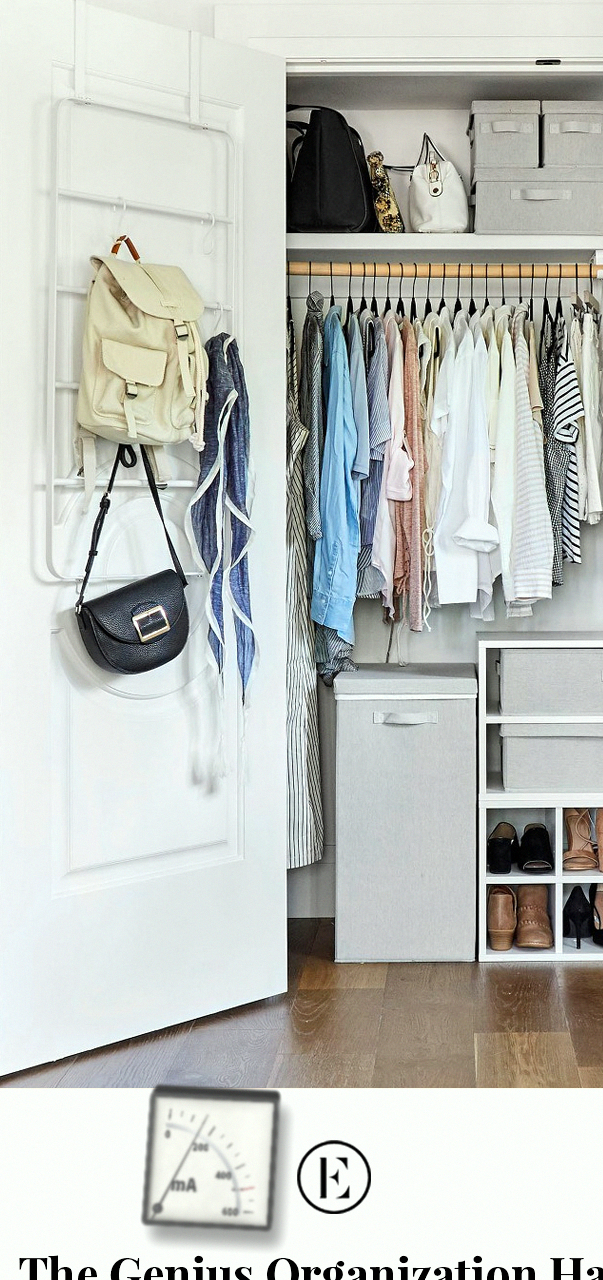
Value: value=150 unit=mA
